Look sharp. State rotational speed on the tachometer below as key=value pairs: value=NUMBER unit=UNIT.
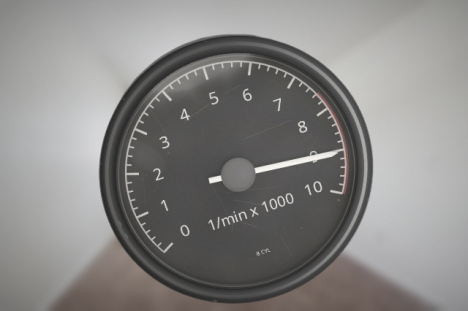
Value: value=9000 unit=rpm
